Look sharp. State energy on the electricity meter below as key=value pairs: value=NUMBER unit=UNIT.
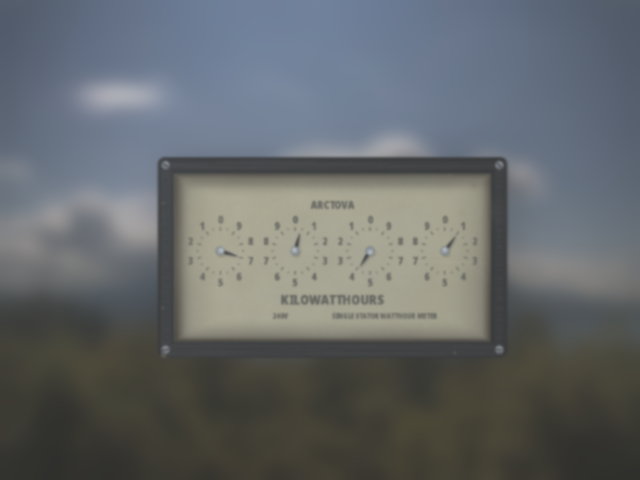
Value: value=7041 unit=kWh
